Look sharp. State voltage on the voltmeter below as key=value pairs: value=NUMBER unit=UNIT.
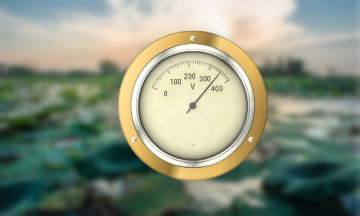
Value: value=350 unit=V
